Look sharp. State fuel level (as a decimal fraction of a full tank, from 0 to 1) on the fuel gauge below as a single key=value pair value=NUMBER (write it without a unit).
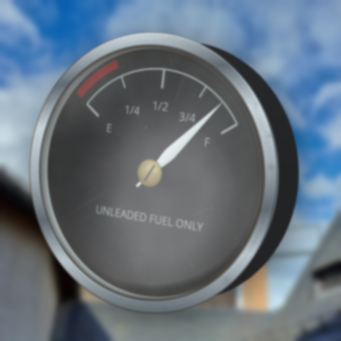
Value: value=0.875
